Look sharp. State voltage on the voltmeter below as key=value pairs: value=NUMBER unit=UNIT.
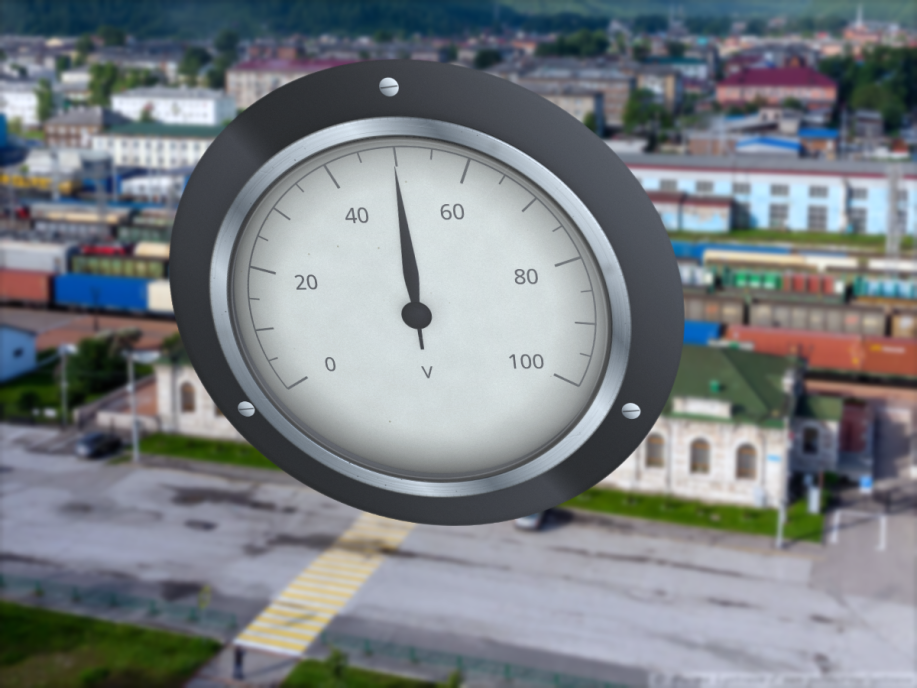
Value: value=50 unit=V
